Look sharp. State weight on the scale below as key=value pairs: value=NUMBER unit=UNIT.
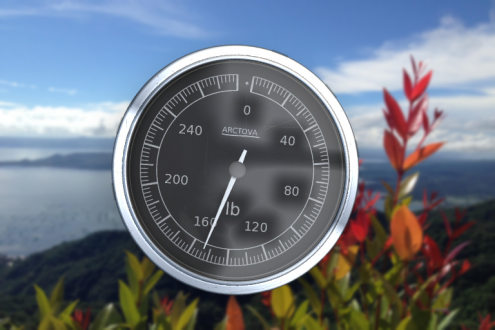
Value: value=154 unit=lb
